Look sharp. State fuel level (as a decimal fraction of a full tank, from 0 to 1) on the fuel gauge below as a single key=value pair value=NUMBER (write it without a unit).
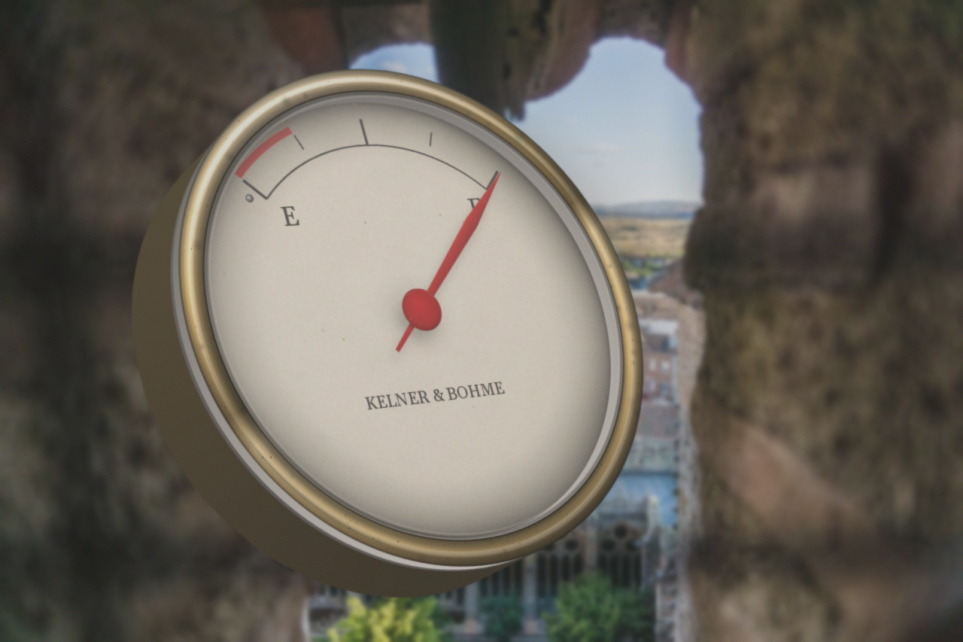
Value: value=1
